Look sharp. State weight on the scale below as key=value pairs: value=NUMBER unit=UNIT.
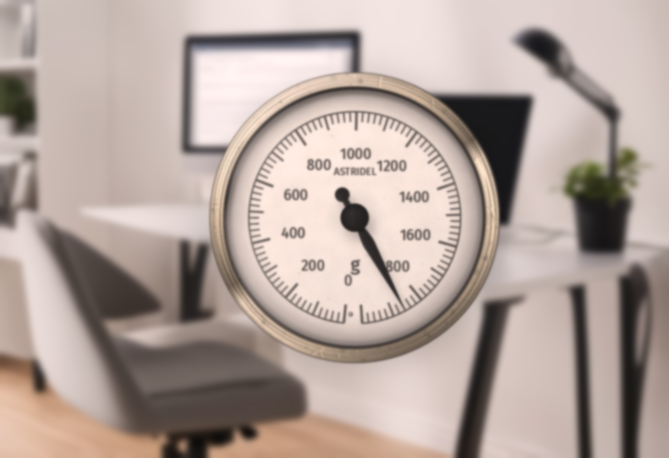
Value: value=1860 unit=g
